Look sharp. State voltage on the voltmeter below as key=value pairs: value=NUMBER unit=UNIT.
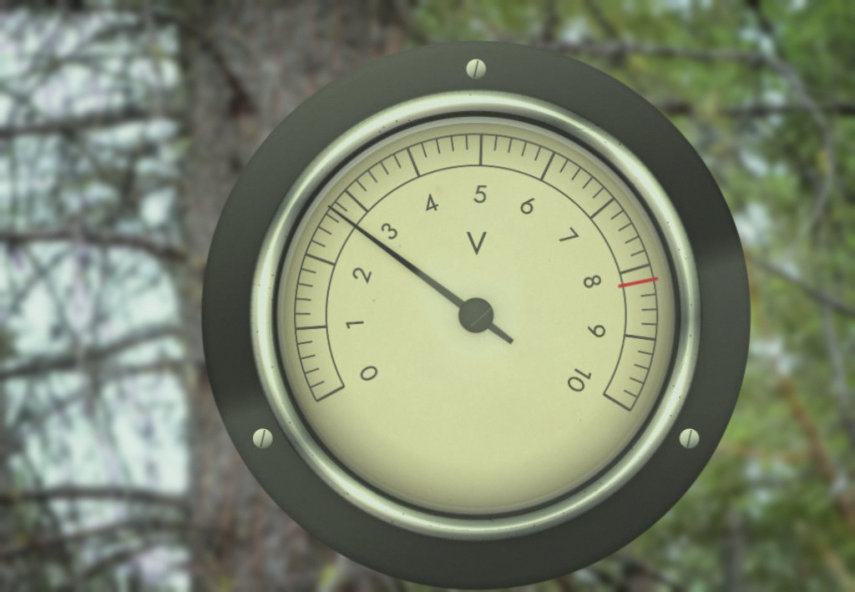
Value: value=2.7 unit=V
